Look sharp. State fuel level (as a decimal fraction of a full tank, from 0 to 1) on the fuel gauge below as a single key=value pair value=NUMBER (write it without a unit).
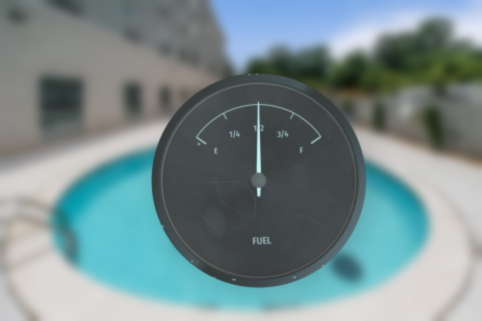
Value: value=0.5
